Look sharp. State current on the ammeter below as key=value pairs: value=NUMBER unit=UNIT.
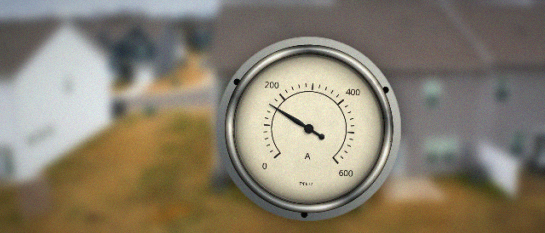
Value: value=160 unit=A
